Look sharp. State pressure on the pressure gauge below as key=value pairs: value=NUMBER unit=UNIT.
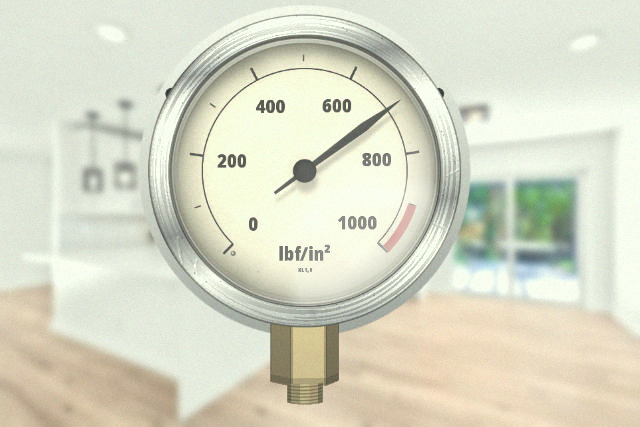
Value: value=700 unit=psi
